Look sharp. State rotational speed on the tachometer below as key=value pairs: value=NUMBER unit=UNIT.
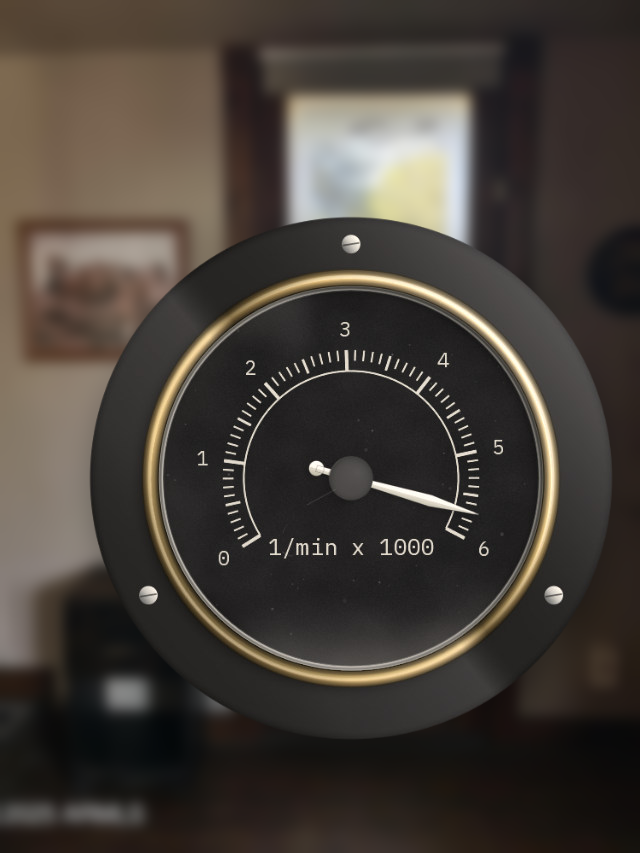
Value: value=5700 unit=rpm
